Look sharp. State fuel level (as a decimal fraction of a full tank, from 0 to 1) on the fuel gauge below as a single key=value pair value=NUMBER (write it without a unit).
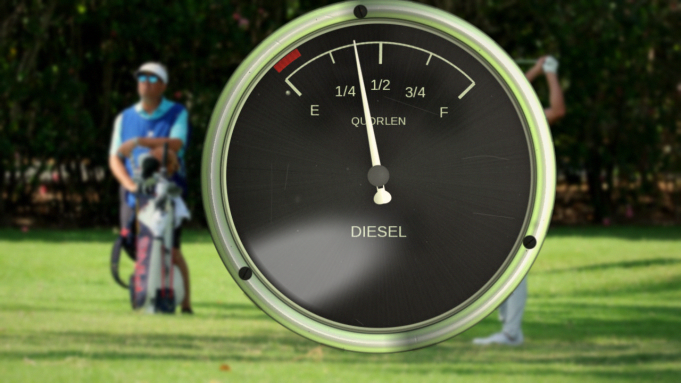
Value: value=0.375
